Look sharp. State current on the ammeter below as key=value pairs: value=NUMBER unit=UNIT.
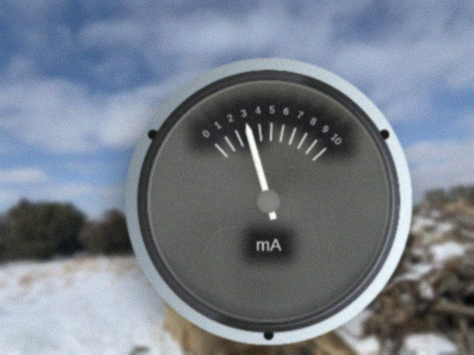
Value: value=3 unit=mA
